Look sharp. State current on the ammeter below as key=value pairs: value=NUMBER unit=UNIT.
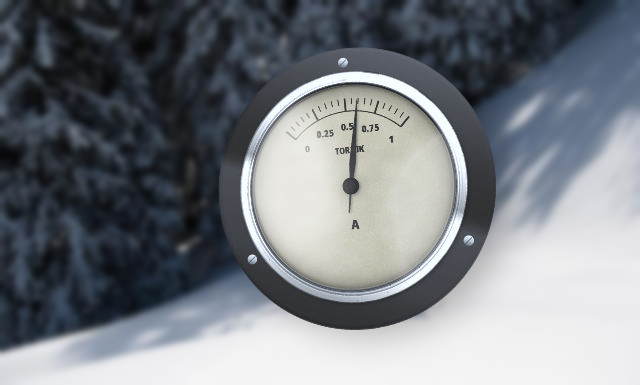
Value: value=0.6 unit=A
